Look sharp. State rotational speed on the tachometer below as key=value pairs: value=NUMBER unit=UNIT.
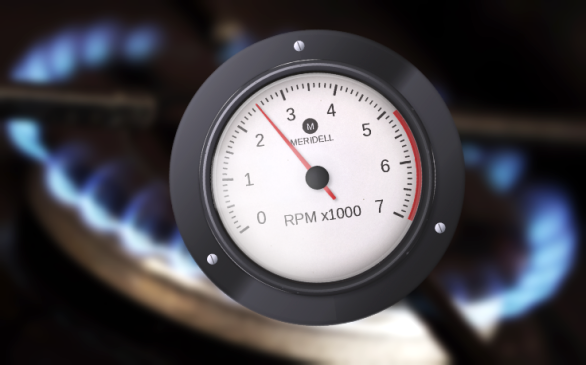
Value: value=2500 unit=rpm
